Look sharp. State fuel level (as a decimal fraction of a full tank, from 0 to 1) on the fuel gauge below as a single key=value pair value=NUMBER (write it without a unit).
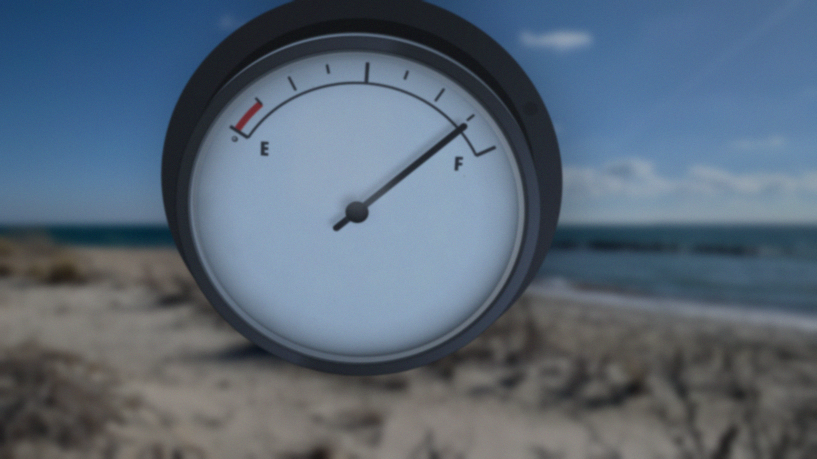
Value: value=0.875
